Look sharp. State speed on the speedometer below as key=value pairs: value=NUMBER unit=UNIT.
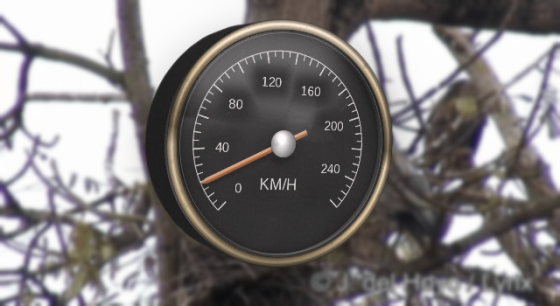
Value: value=20 unit=km/h
